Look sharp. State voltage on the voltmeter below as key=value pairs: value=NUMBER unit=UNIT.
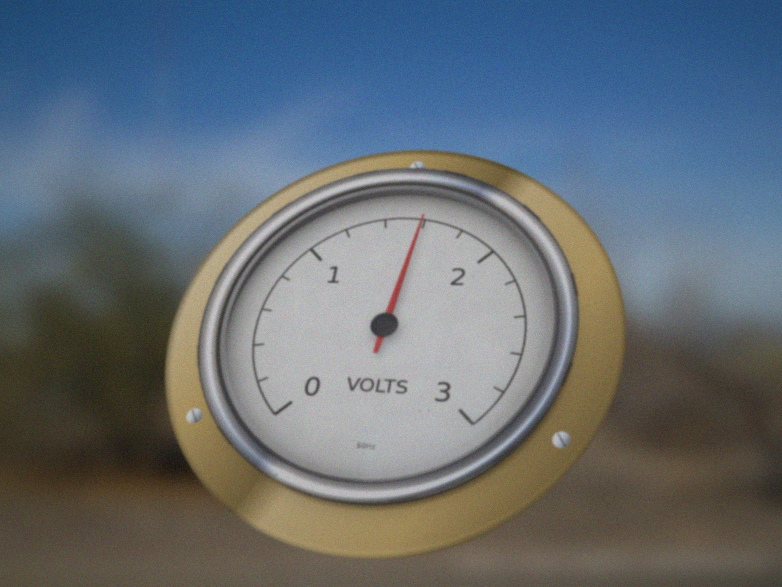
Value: value=1.6 unit=V
